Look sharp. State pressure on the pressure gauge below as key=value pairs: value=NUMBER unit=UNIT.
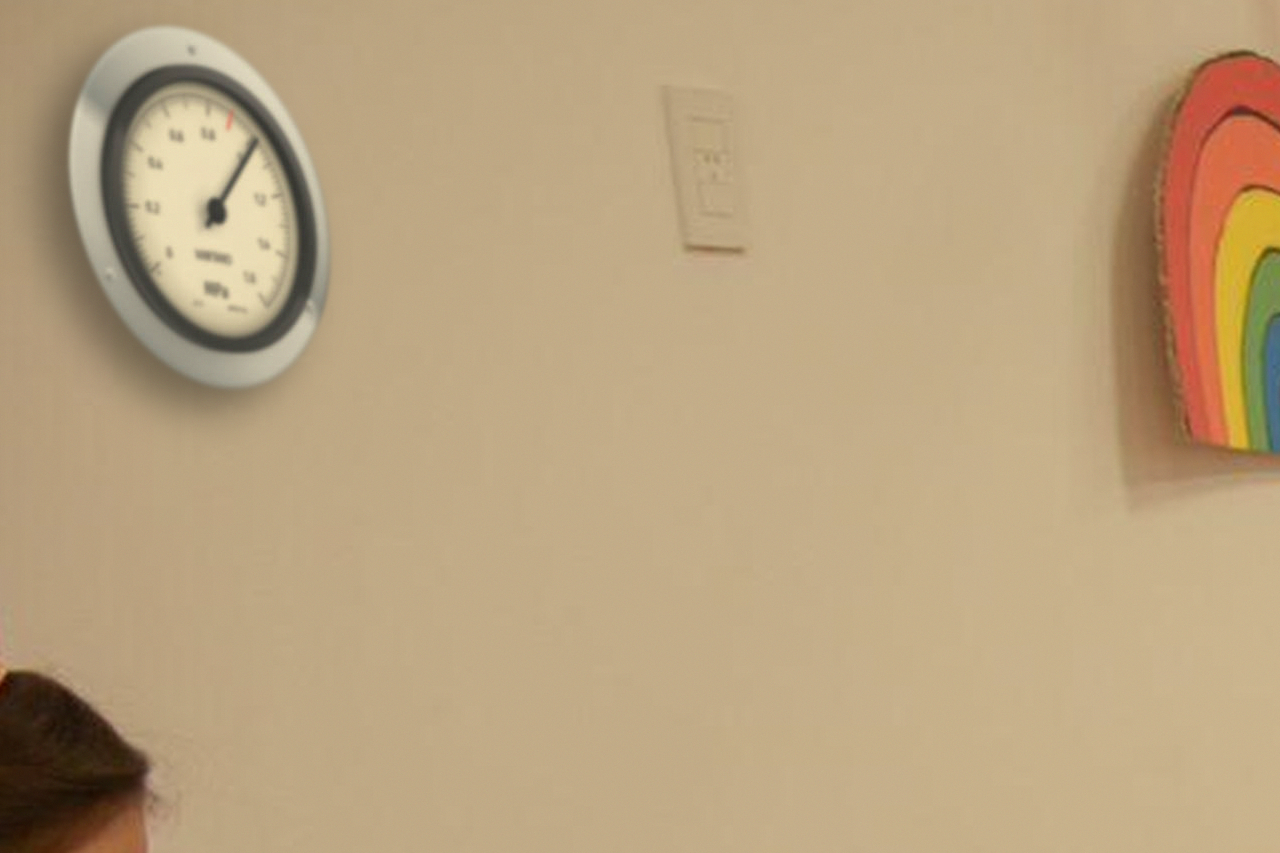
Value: value=1 unit=MPa
